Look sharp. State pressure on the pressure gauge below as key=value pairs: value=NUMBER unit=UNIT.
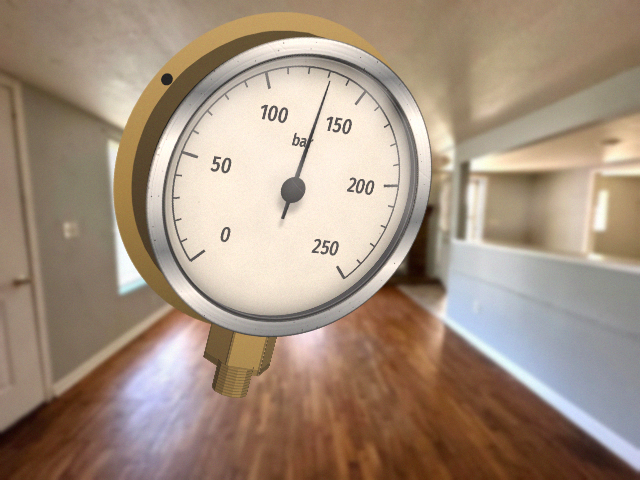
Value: value=130 unit=bar
